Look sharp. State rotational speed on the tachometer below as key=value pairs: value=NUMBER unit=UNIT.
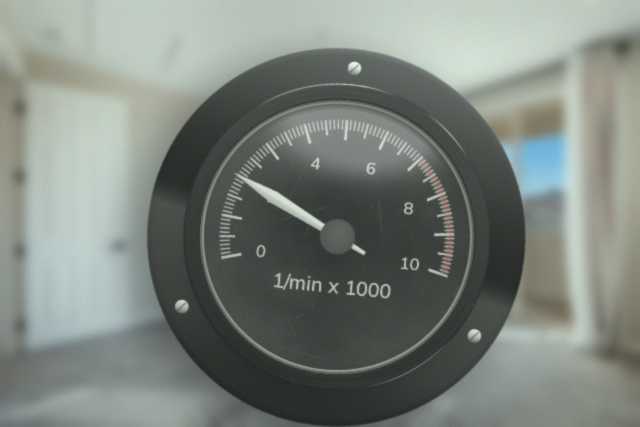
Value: value=2000 unit=rpm
